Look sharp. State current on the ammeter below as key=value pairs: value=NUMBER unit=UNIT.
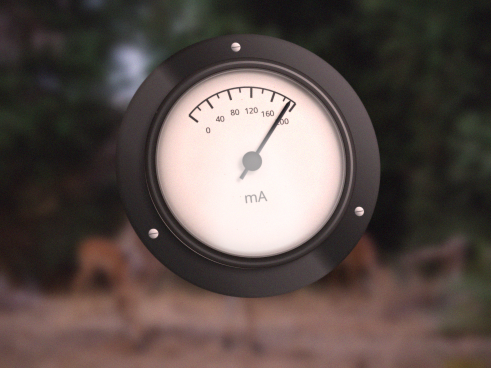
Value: value=190 unit=mA
